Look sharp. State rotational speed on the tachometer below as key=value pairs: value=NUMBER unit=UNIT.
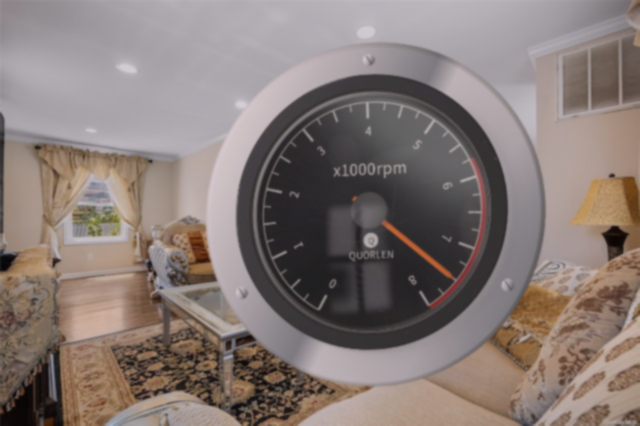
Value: value=7500 unit=rpm
